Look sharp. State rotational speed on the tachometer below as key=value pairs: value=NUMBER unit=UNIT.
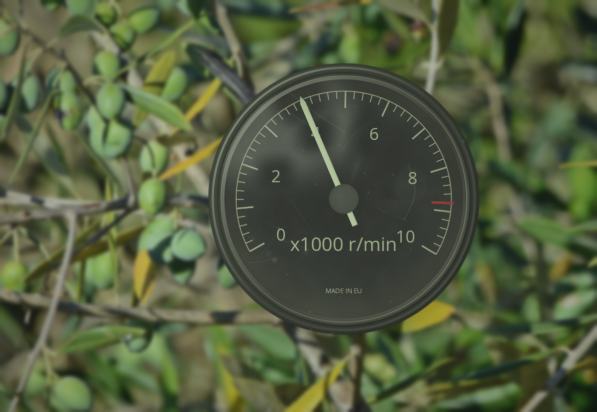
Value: value=4000 unit=rpm
